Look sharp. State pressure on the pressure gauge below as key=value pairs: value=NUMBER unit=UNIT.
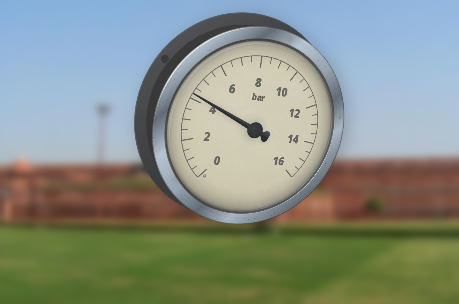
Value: value=4.25 unit=bar
